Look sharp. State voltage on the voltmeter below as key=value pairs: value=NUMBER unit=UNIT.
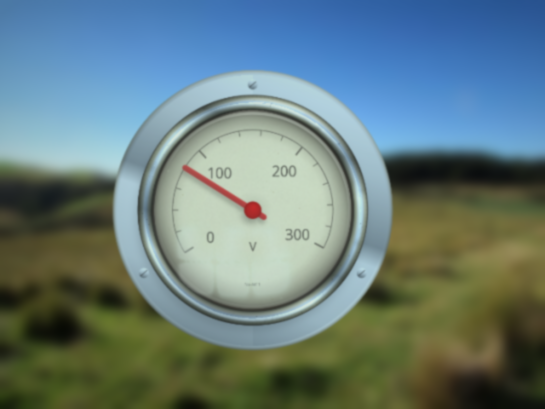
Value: value=80 unit=V
